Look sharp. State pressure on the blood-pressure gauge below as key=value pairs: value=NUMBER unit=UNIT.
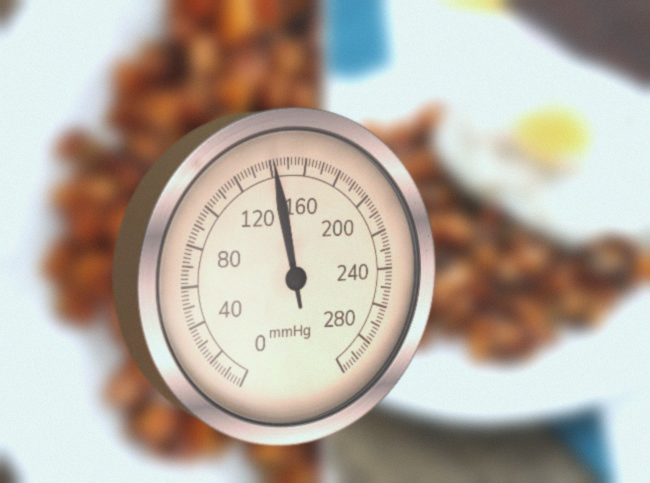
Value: value=140 unit=mmHg
